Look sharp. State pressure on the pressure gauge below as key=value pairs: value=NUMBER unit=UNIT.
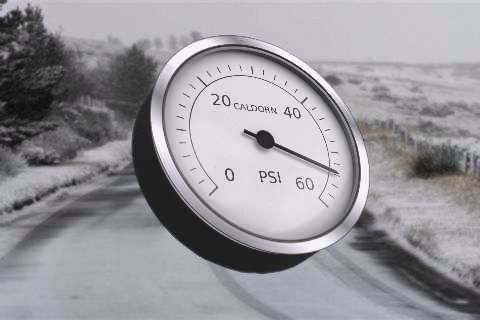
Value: value=54 unit=psi
